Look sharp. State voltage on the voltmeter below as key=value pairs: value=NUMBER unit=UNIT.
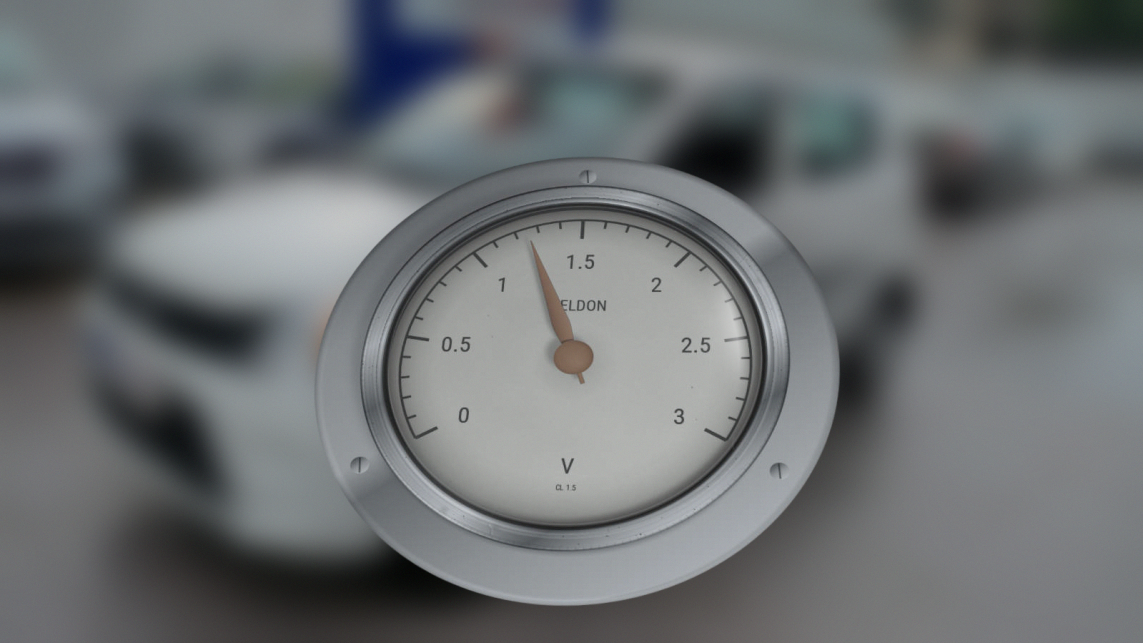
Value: value=1.25 unit=V
